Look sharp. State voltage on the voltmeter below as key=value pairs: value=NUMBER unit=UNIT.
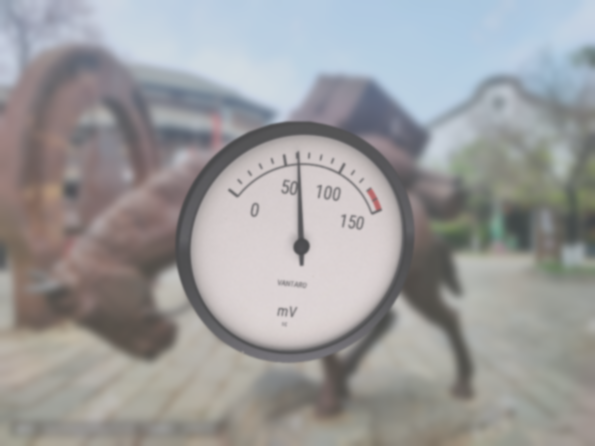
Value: value=60 unit=mV
